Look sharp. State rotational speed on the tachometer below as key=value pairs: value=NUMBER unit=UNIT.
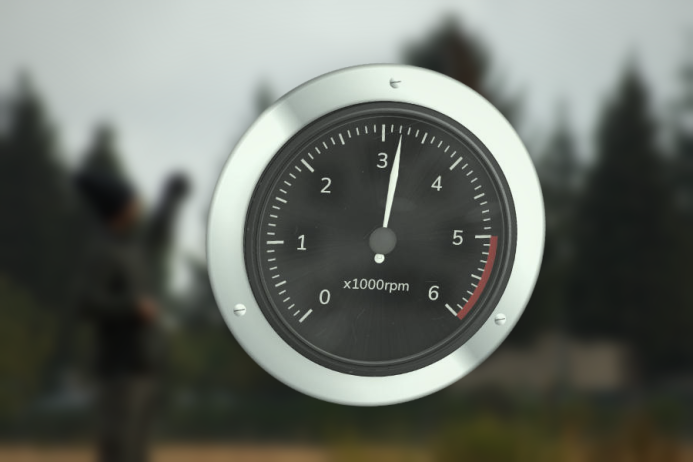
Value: value=3200 unit=rpm
